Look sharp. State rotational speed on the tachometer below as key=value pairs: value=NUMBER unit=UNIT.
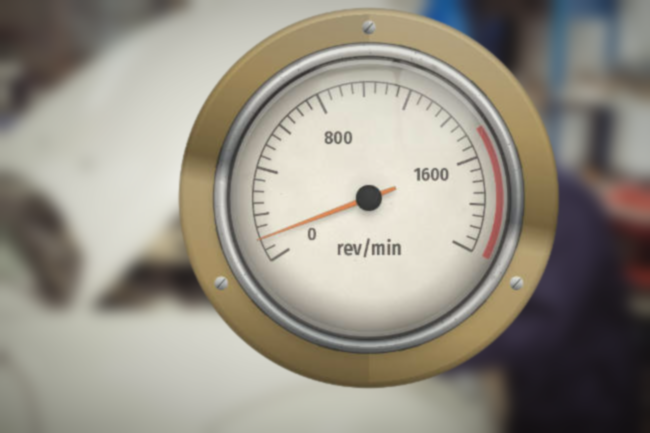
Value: value=100 unit=rpm
